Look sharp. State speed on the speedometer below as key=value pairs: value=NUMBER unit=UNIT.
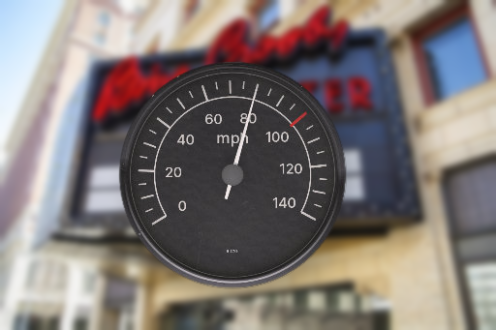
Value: value=80 unit=mph
